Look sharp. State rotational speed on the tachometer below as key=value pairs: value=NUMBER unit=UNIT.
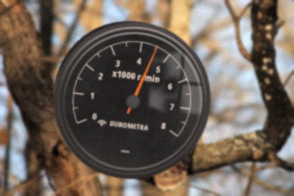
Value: value=4500 unit=rpm
